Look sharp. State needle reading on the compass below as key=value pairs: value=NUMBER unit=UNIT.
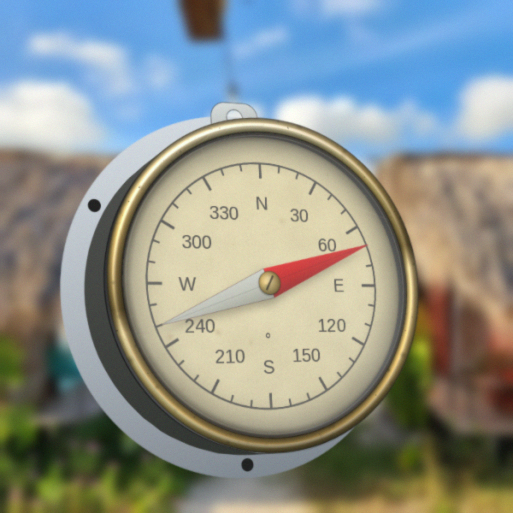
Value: value=70 unit=°
